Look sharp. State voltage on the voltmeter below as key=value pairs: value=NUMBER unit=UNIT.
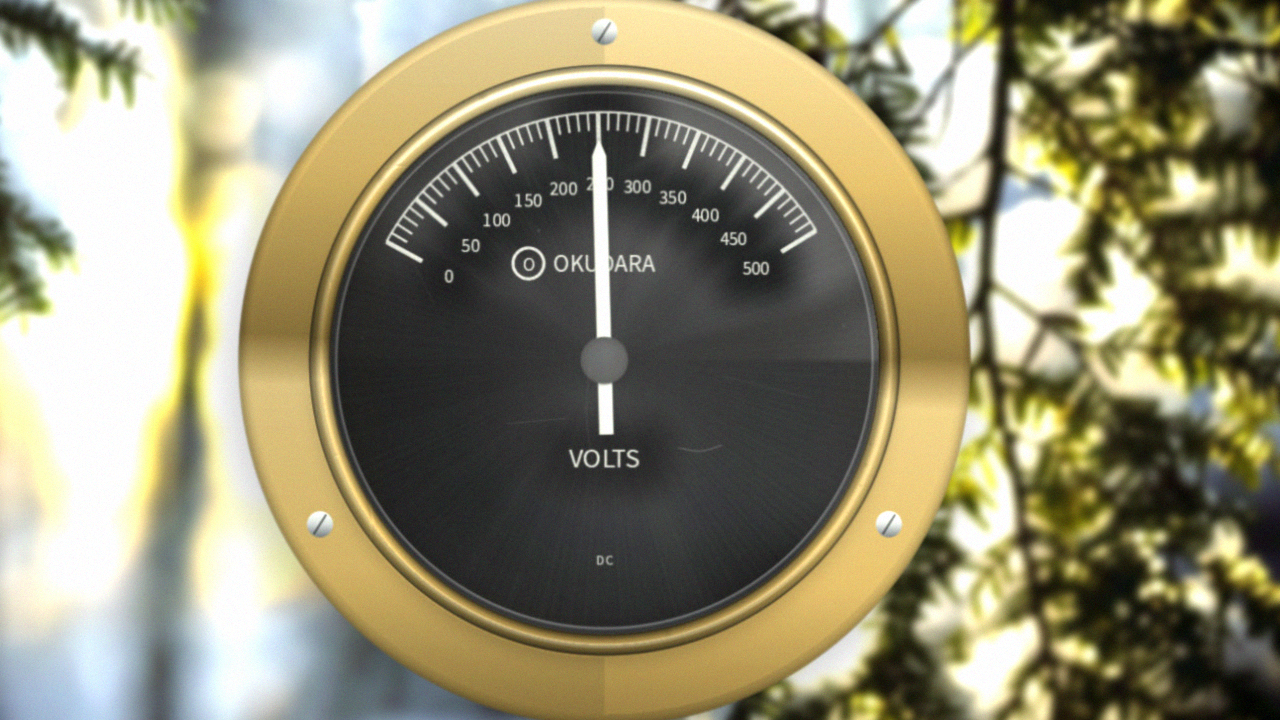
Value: value=250 unit=V
